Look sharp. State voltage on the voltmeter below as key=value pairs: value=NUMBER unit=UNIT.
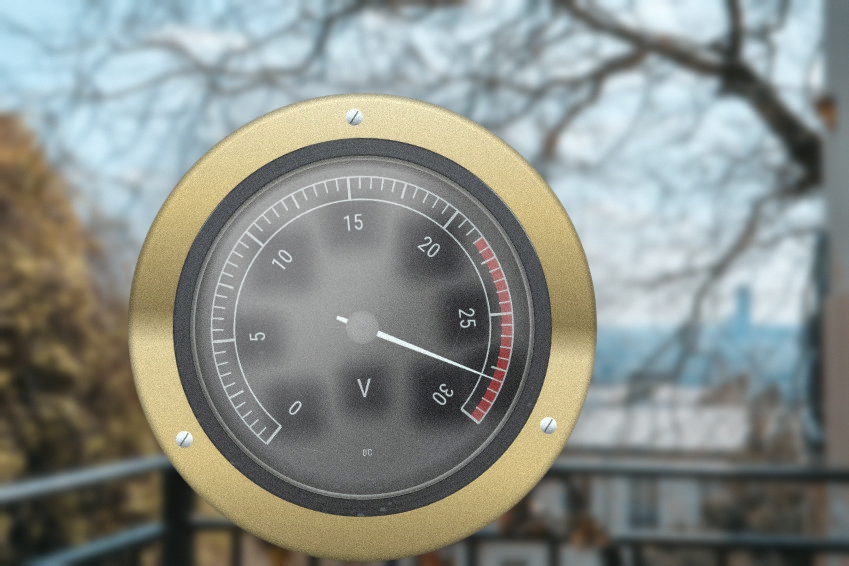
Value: value=28 unit=V
